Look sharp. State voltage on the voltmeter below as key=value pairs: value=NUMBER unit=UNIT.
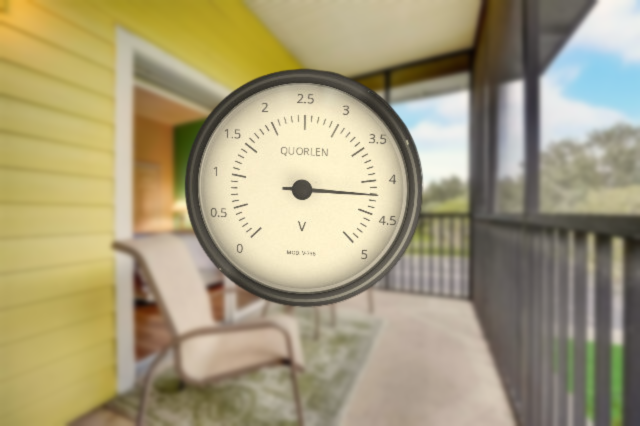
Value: value=4.2 unit=V
